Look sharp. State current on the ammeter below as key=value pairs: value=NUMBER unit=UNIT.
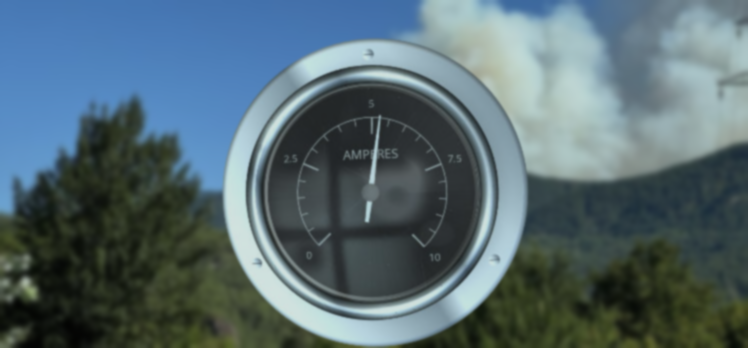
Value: value=5.25 unit=A
